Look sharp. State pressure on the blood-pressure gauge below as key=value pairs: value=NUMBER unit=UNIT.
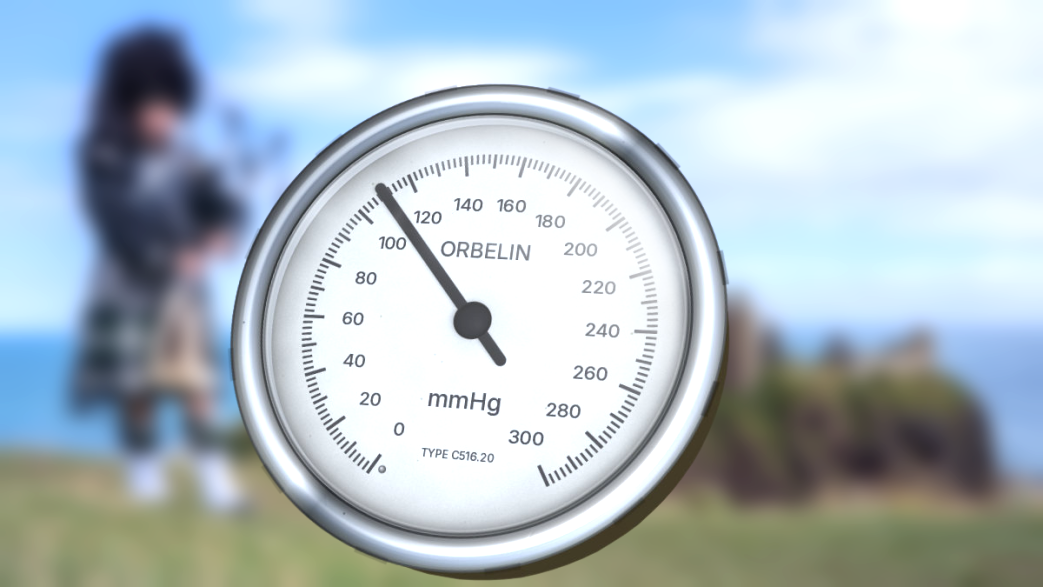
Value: value=110 unit=mmHg
